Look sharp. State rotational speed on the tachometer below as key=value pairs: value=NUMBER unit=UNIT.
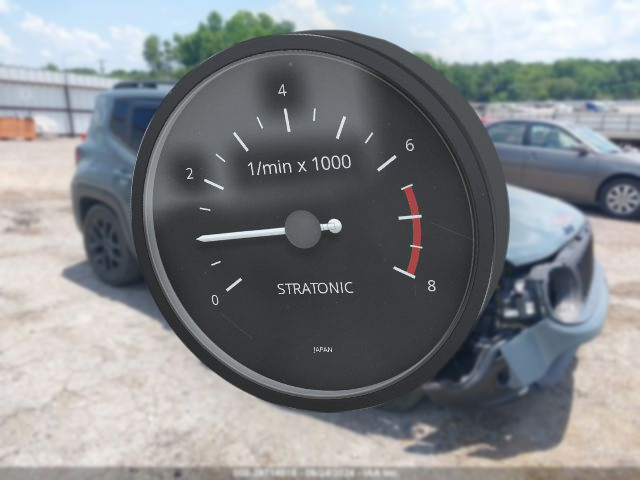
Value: value=1000 unit=rpm
